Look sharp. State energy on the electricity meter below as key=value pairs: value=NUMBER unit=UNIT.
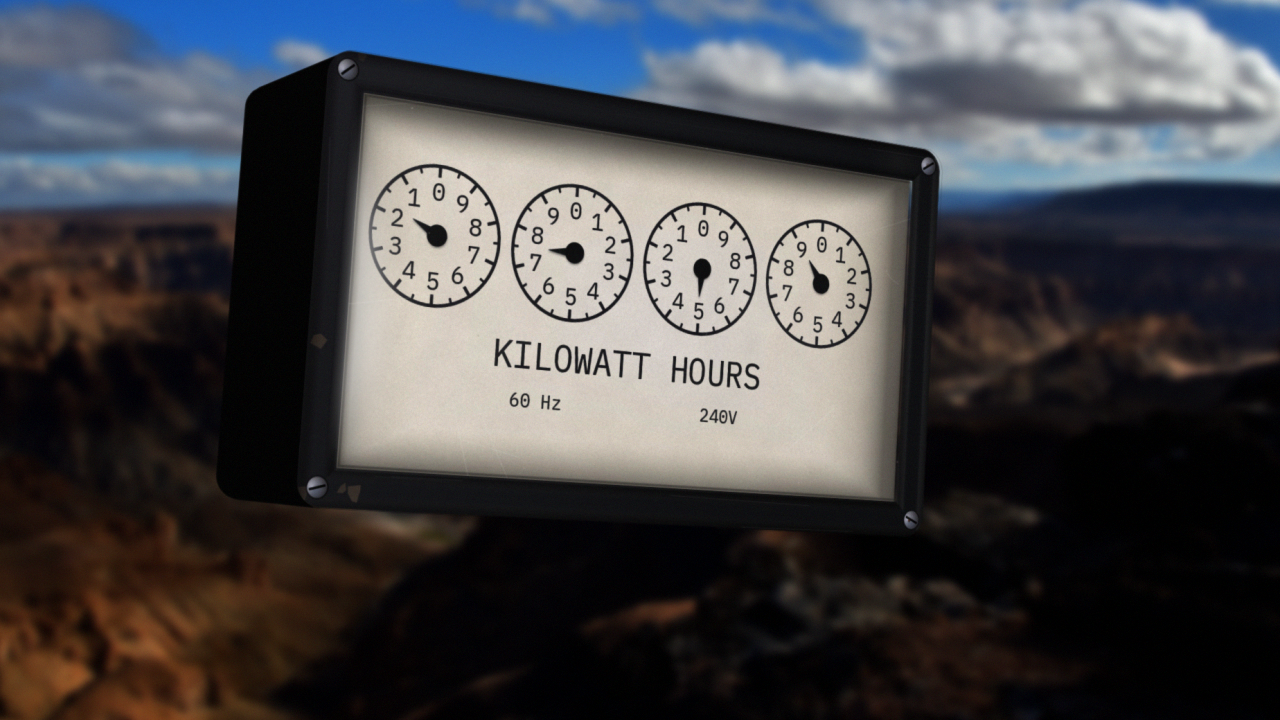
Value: value=1749 unit=kWh
